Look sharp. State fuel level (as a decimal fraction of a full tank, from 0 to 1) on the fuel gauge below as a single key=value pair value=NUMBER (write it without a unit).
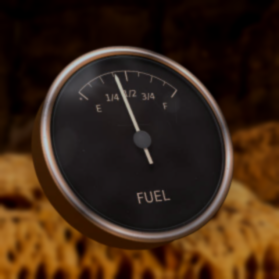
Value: value=0.375
